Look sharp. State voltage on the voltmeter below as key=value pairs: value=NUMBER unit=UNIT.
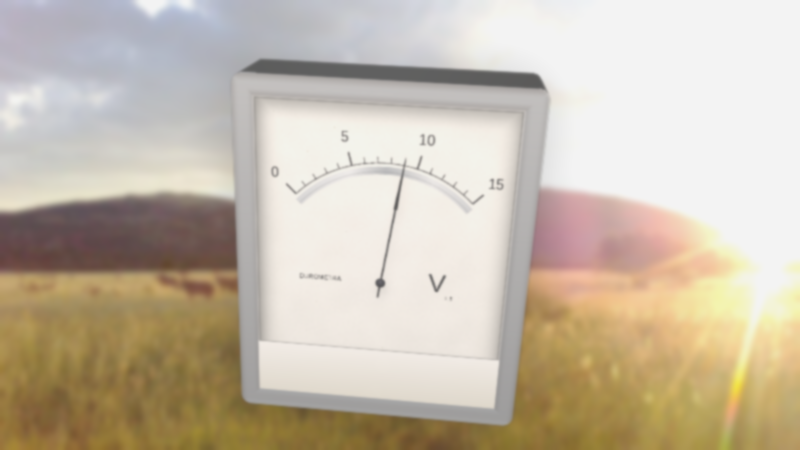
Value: value=9 unit=V
